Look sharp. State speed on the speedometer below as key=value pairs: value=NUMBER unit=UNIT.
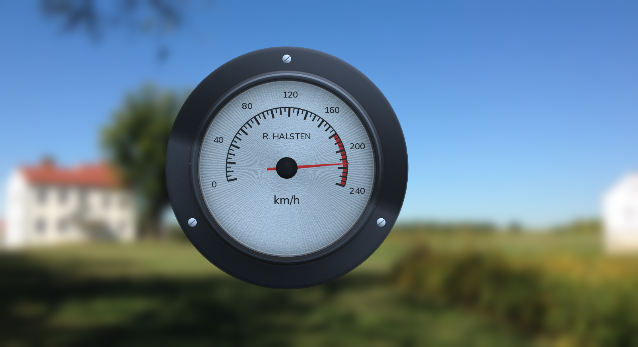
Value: value=215 unit=km/h
